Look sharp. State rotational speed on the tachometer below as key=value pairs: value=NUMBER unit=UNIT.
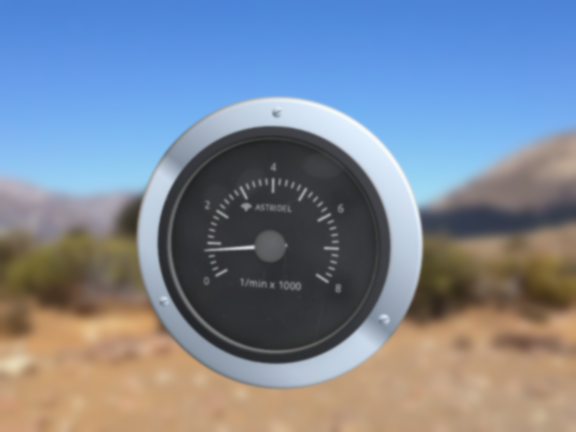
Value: value=800 unit=rpm
